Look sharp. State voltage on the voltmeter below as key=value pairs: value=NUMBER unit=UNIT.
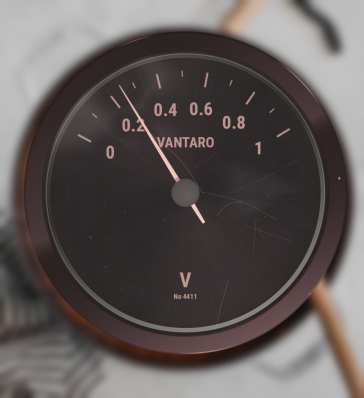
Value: value=0.25 unit=V
